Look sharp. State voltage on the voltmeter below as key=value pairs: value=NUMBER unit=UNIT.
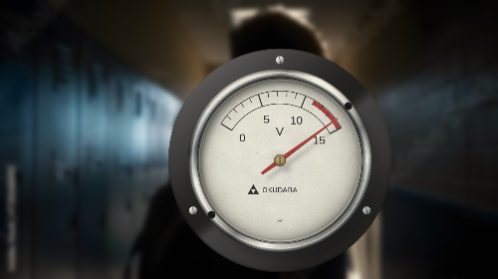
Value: value=14 unit=V
